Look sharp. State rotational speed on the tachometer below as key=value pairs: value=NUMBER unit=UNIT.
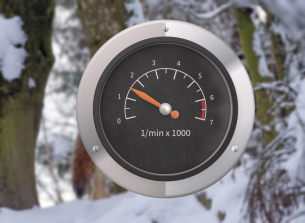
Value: value=1500 unit=rpm
